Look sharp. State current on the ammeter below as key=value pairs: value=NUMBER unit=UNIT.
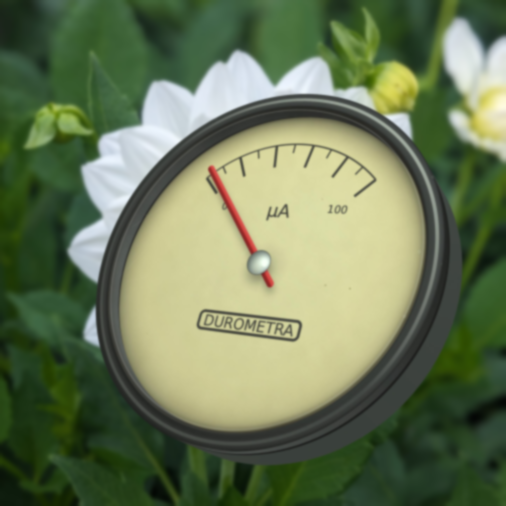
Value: value=5 unit=µA
